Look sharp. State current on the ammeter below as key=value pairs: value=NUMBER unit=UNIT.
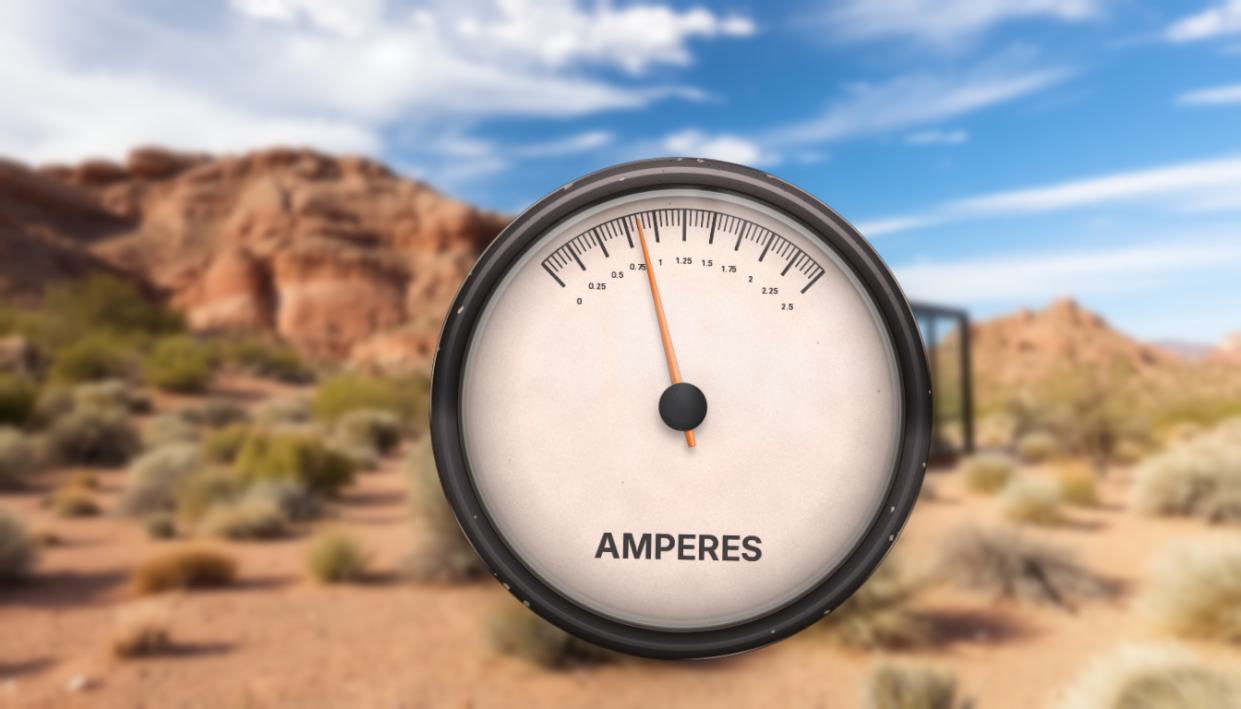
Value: value=0.85 unit=A
